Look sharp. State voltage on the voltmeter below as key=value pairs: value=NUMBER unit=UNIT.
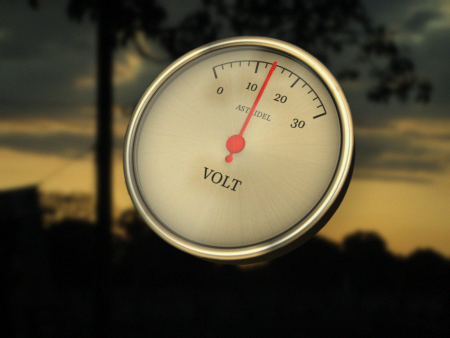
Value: value=14 unit=V
